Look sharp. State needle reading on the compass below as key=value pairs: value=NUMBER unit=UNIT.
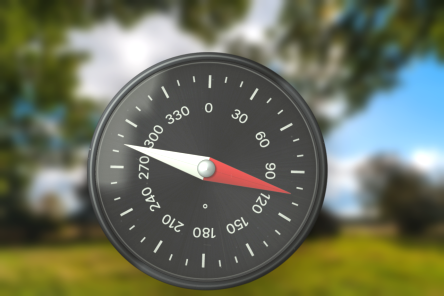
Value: value=105 unit=°
